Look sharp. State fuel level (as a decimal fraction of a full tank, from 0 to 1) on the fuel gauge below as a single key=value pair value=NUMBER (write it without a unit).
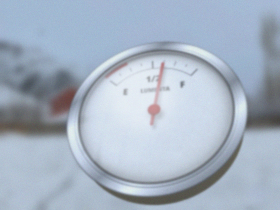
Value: value=0.625
